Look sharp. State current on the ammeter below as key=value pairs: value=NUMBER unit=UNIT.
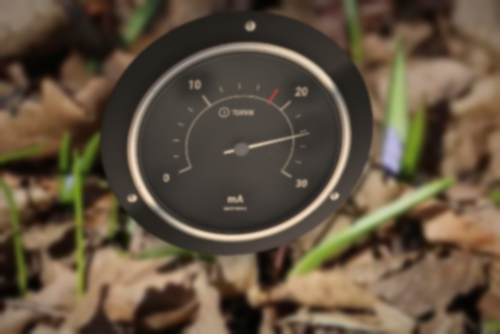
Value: value=24 unit=mA
